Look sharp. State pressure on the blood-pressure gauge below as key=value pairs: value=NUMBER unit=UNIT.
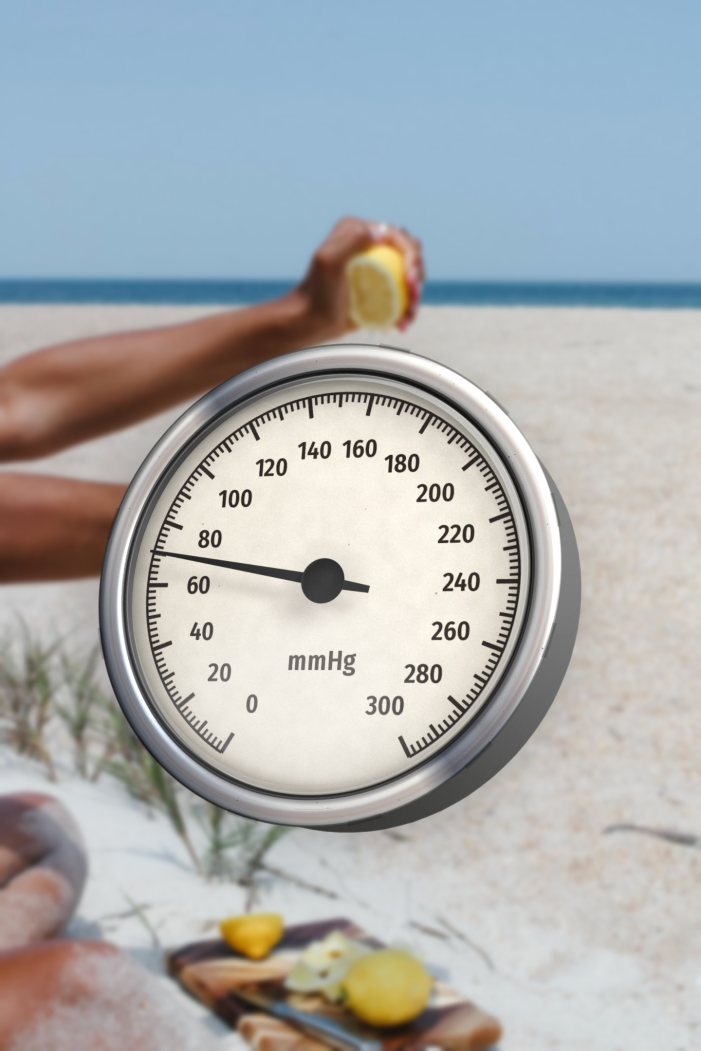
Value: value=70 unit=mmHg
